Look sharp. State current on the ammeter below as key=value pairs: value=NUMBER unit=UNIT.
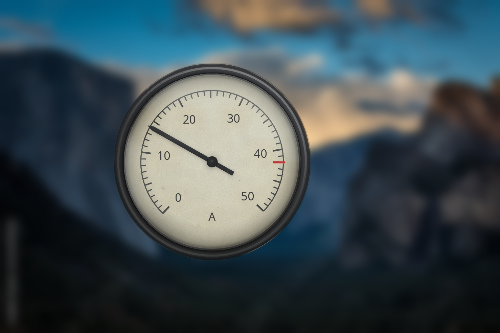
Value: value=14 unit=A
